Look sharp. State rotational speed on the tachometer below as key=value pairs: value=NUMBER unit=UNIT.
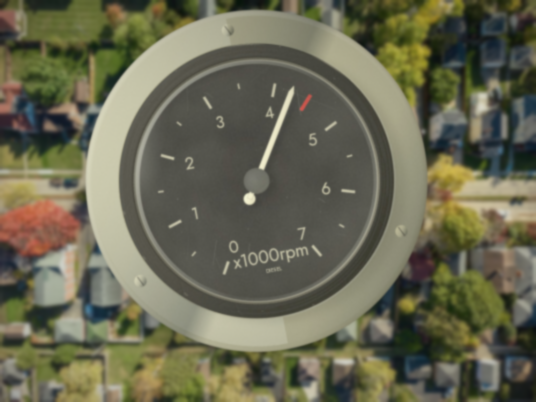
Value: value=4250 unit=rpm
